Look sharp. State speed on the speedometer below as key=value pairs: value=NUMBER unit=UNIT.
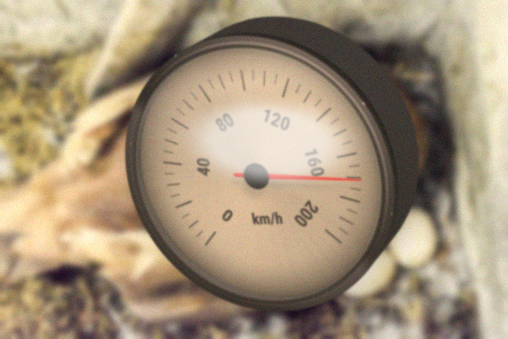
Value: value=170 unit=km/h
